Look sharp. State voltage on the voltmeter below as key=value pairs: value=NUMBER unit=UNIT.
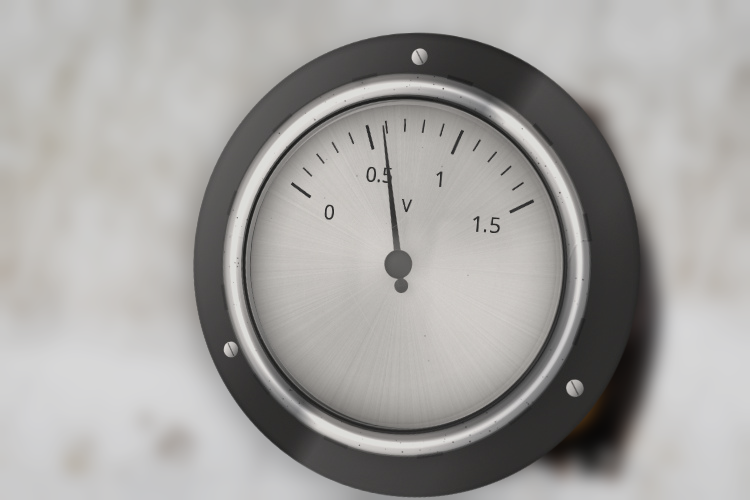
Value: value=0.6 unit=V
